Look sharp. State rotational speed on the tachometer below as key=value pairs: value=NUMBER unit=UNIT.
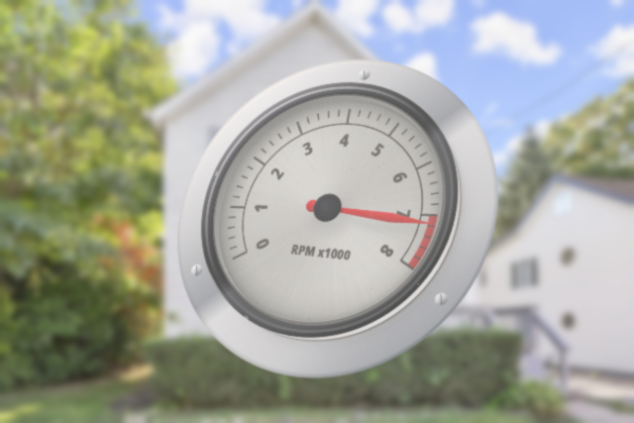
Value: value=7200 unit=rpm
